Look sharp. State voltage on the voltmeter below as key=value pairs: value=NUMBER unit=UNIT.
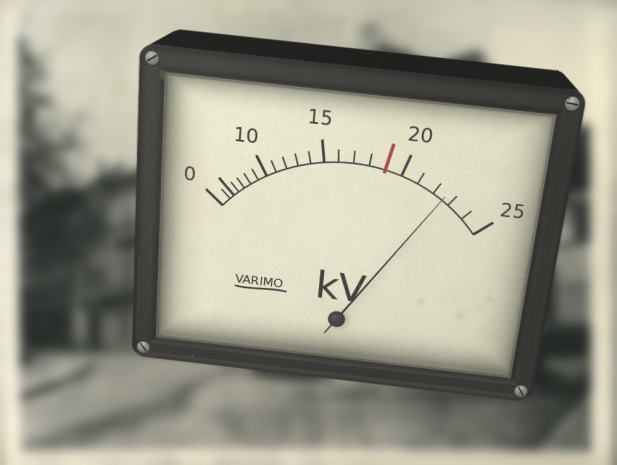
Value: value=22.5 unit=kV
